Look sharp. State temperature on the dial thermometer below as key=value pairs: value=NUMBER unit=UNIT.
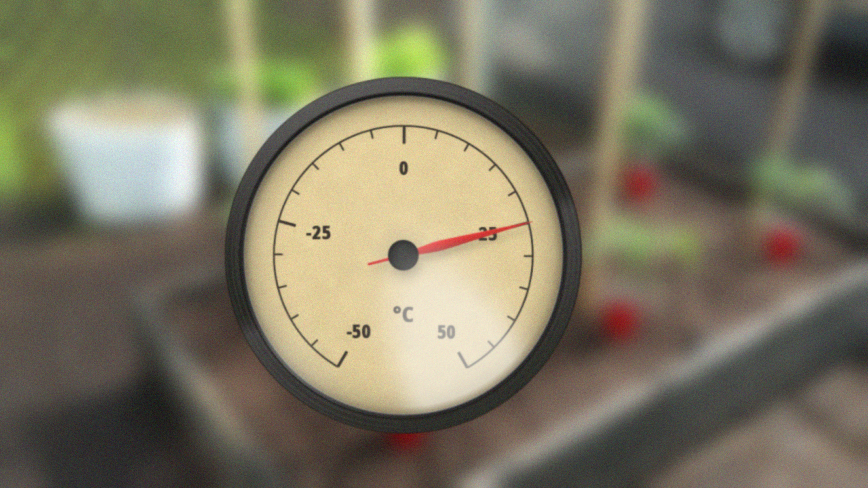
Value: value=25 unit=°C
